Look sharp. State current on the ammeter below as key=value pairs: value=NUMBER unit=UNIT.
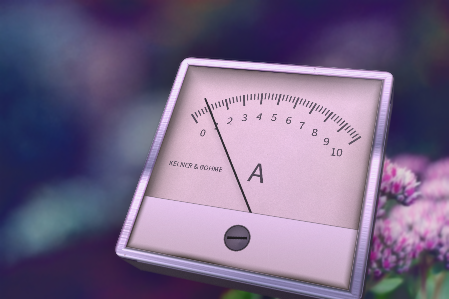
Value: value=1 unit=A
